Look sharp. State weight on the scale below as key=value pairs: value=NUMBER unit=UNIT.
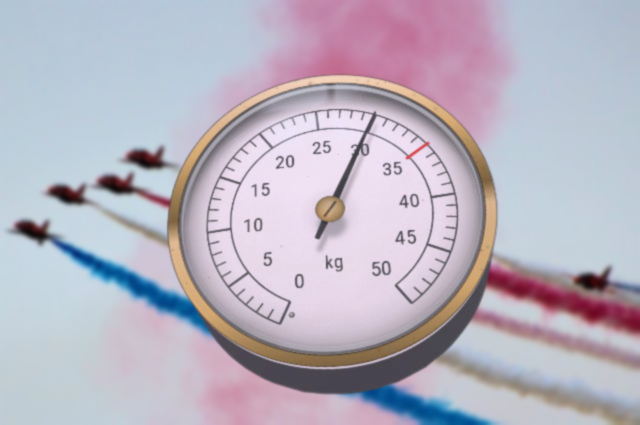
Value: value=30 unit=kg
